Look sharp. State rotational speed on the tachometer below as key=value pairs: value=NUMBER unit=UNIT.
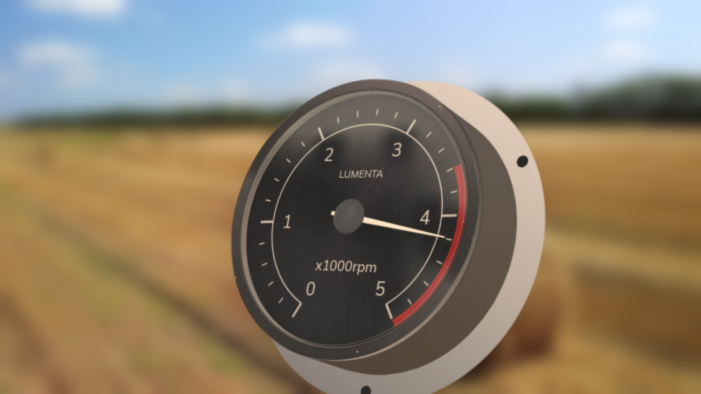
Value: value=4200 unit=rpm
